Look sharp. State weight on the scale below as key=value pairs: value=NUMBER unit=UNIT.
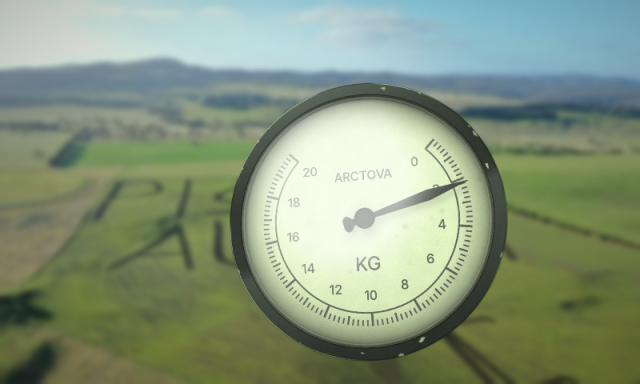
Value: value=2.2 unit=kg
